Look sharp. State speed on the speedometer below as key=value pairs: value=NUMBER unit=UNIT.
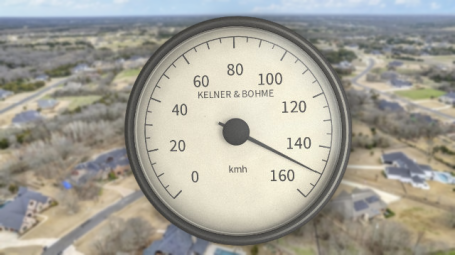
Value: value=150 unit=km/h
